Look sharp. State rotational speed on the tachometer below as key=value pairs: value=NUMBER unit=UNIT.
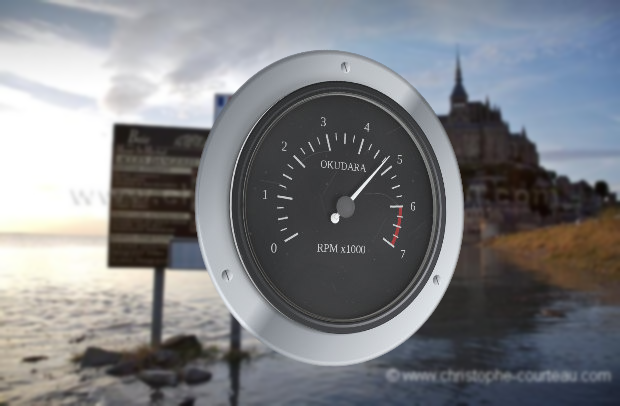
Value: value=4750 unit=rpm
